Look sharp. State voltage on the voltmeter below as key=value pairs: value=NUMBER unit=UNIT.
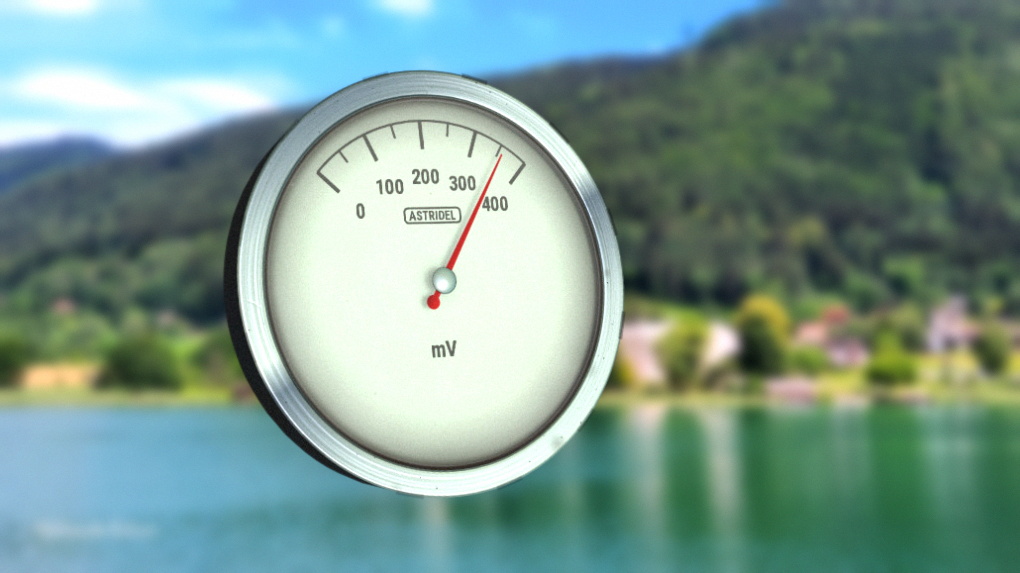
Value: value=350 unit=mV
